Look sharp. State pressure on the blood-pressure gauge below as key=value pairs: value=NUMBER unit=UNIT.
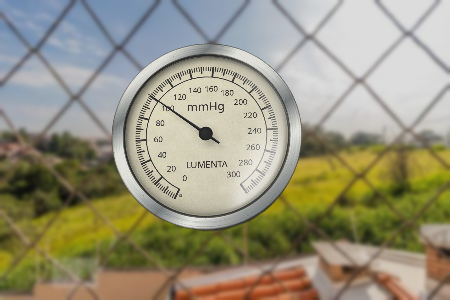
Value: value=100 unit=mmHg
